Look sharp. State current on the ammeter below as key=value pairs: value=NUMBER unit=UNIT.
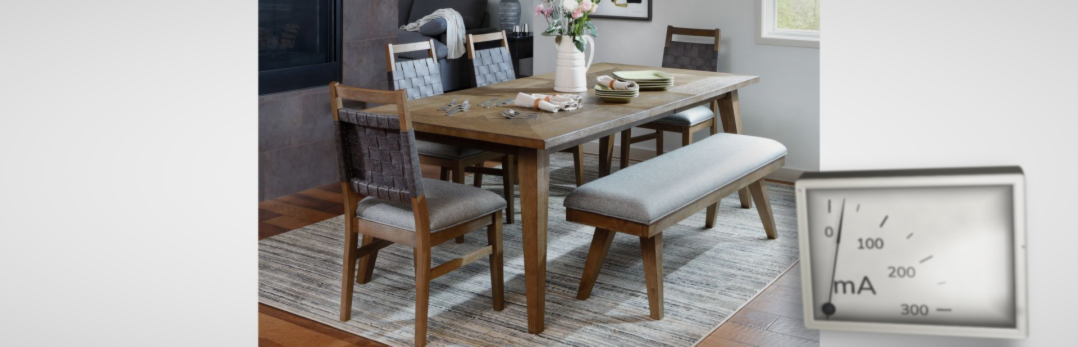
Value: value=25 unit=mA
